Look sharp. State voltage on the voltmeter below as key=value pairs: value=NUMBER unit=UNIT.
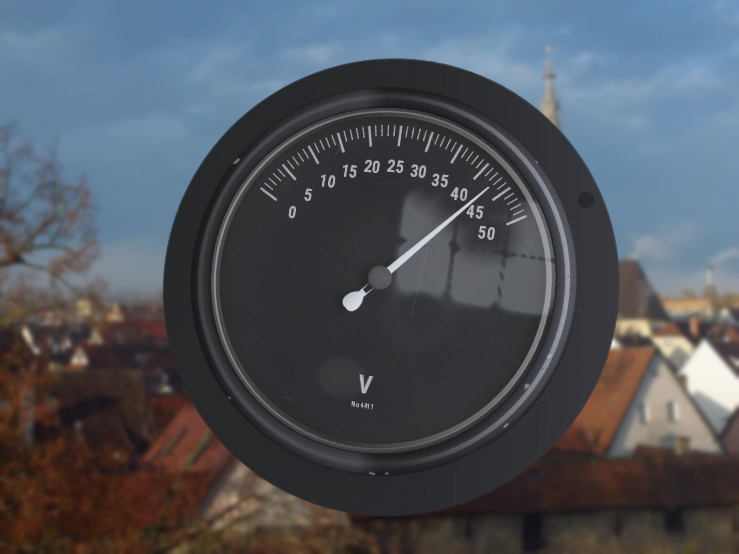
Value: value=43 unit=V
